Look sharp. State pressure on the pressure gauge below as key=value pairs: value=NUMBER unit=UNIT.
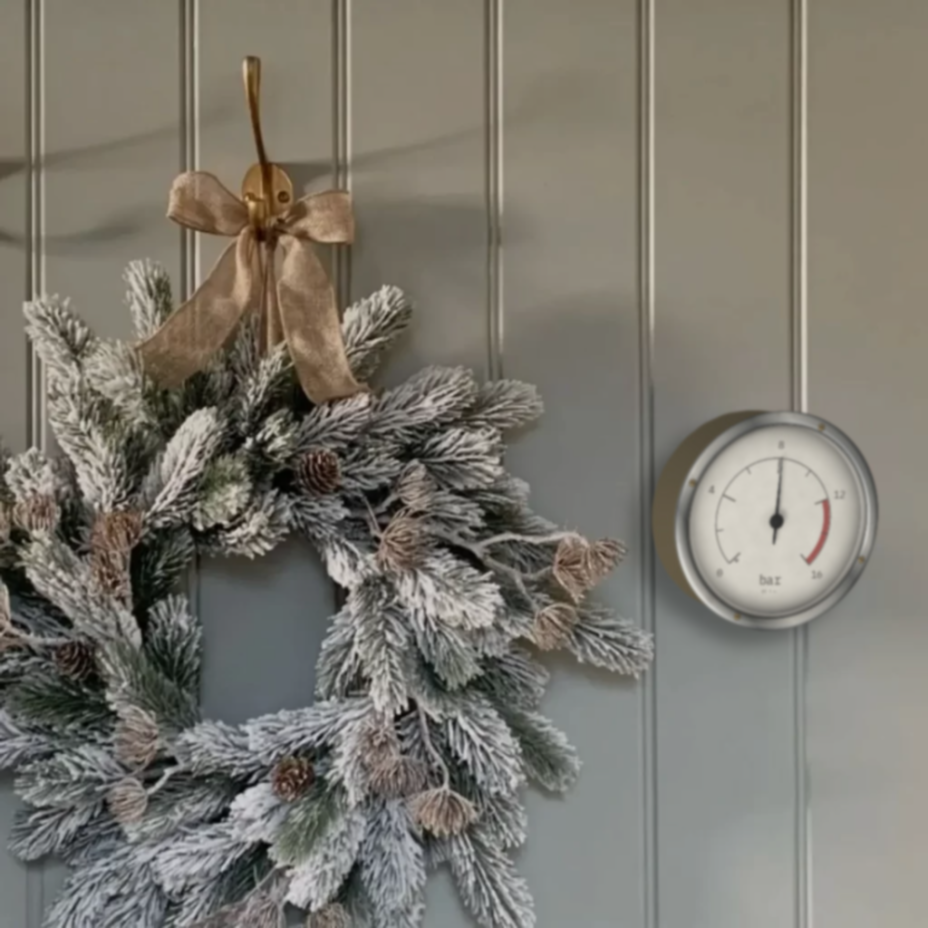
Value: value=8 unit=bar
